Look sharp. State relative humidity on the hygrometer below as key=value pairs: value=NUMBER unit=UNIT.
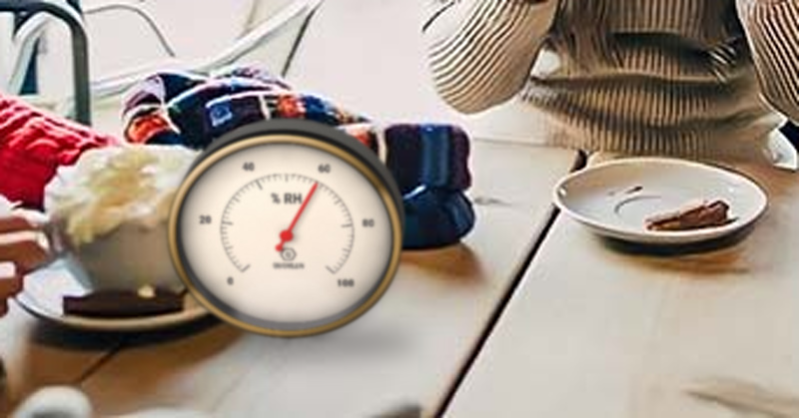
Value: value=60 unit=%
